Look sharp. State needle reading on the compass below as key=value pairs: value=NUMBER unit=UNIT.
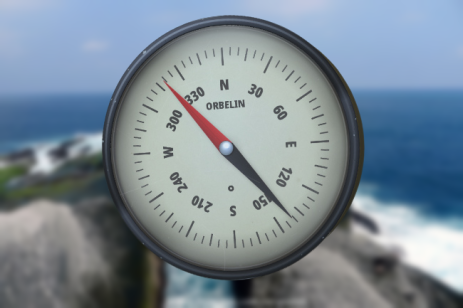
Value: value=320 unit=°
